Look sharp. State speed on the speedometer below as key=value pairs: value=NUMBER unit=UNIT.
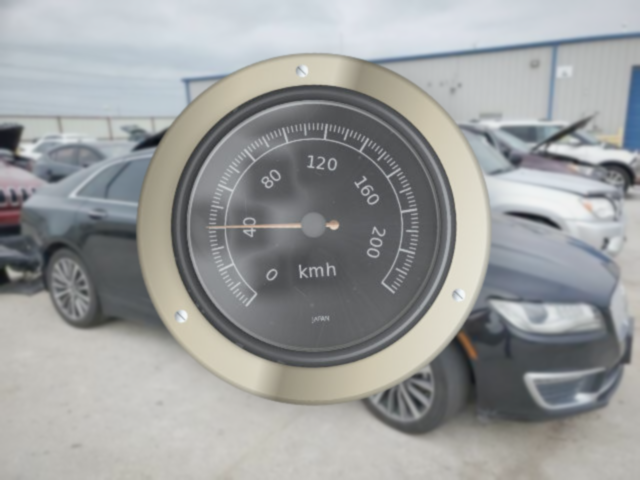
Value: value=40 unit=km/h
